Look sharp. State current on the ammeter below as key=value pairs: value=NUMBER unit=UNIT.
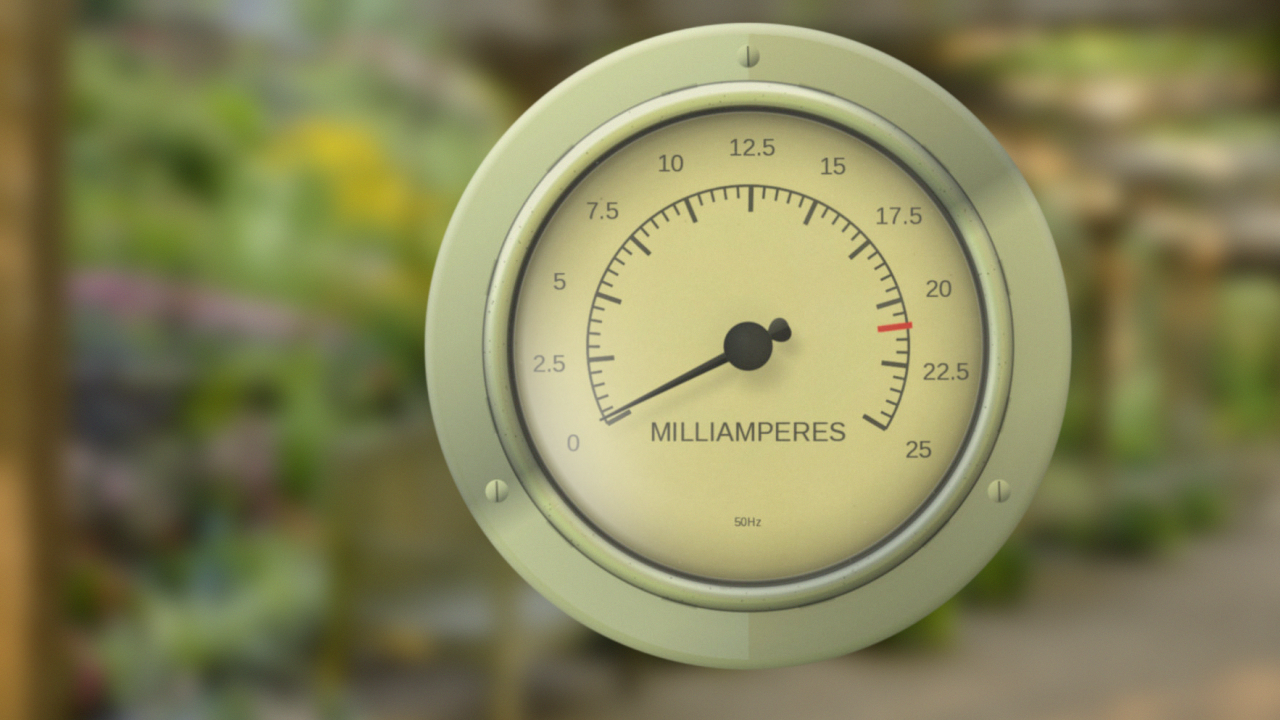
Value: value=0.25 unit=mA
